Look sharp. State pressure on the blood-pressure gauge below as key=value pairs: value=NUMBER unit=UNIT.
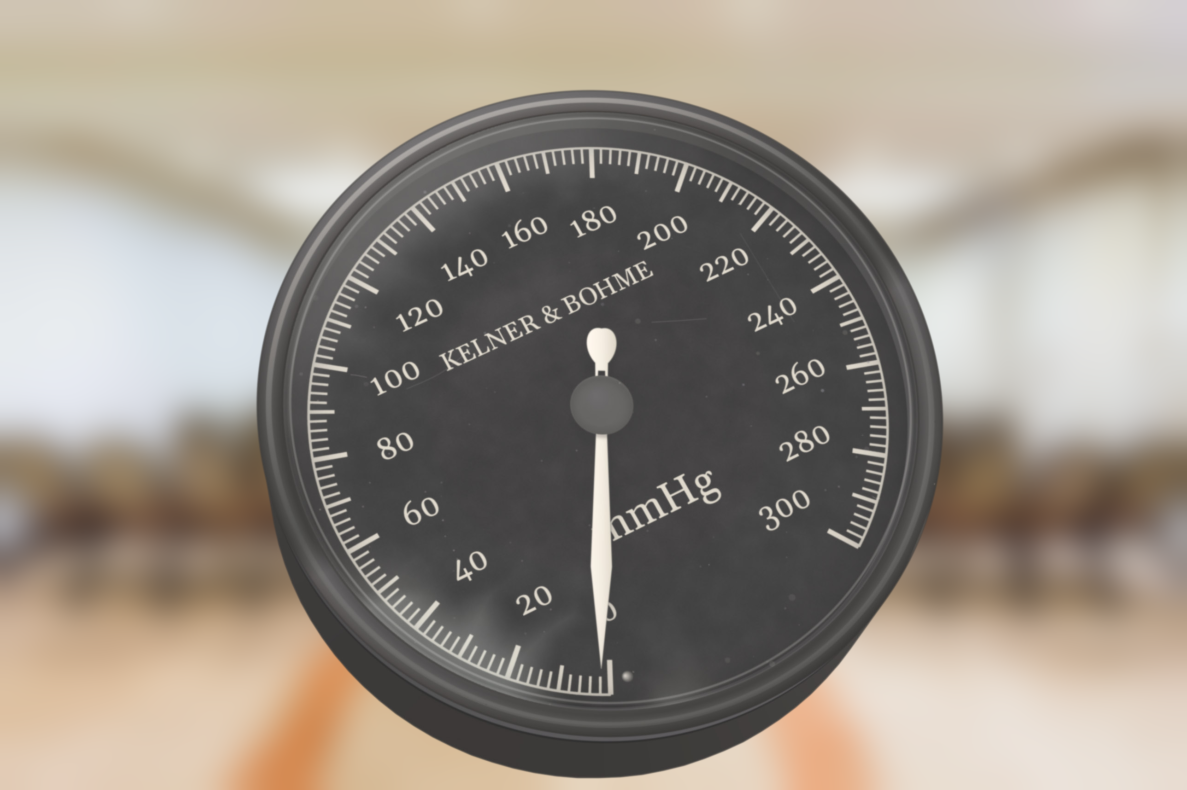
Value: value=2 unit=mmHg
